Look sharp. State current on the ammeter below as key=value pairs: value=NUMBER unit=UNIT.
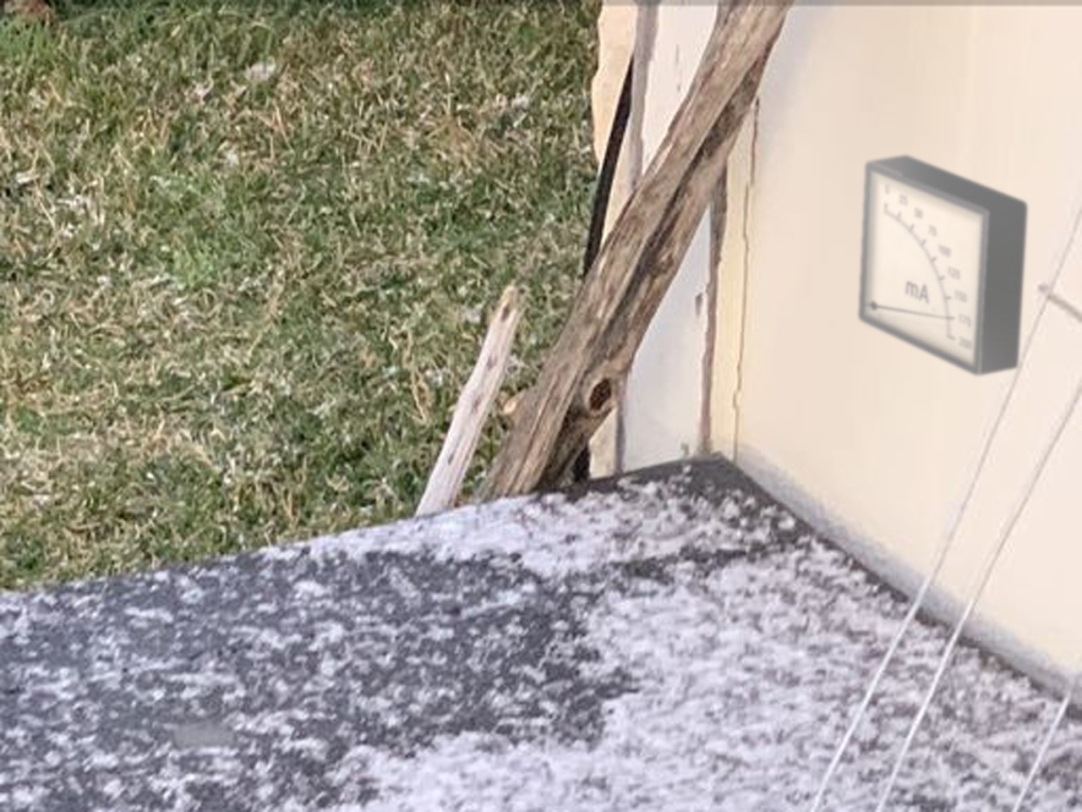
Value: value=175 unit=mA
